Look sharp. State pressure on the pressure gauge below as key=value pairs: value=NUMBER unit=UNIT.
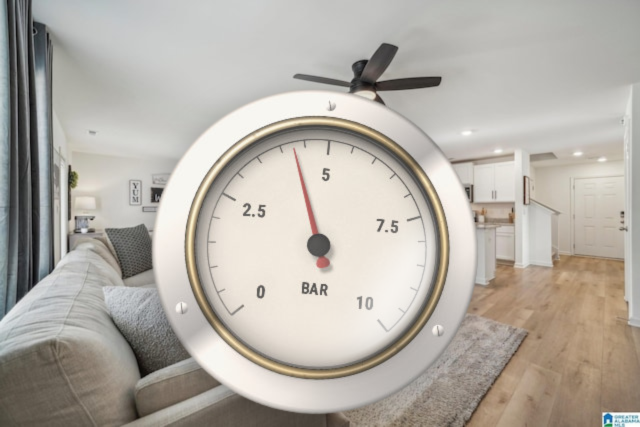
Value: value=4.25 unit=bar
